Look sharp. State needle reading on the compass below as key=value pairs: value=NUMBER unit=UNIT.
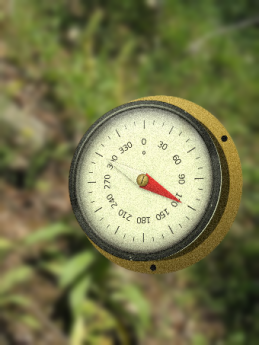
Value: value=120 unit=°
